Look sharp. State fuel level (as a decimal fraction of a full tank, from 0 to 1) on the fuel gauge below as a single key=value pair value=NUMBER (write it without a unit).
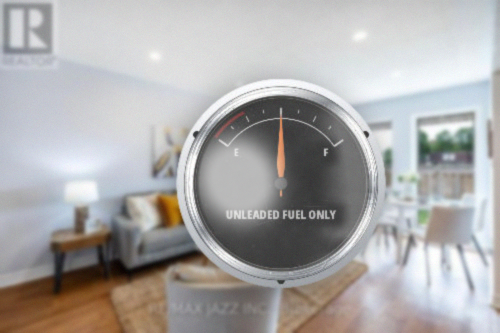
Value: value=0.5
